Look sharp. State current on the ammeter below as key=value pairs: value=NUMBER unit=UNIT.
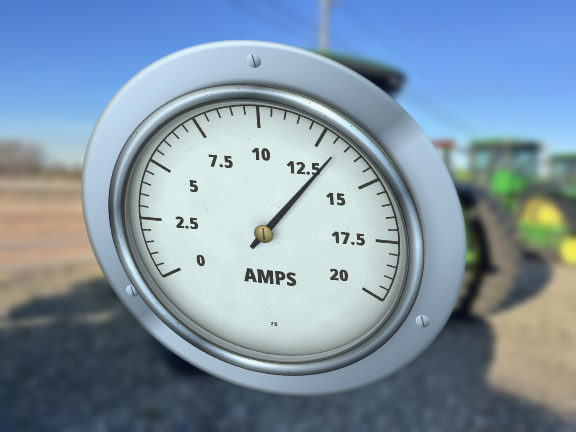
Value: value=13.25 unit=A
